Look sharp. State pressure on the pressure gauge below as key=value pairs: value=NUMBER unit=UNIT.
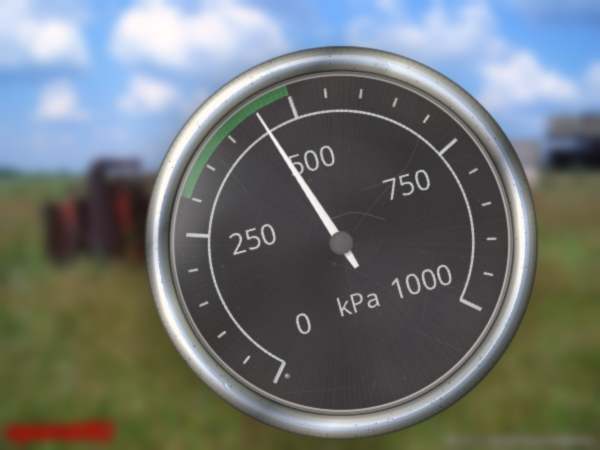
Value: value=450 unit=kPa
